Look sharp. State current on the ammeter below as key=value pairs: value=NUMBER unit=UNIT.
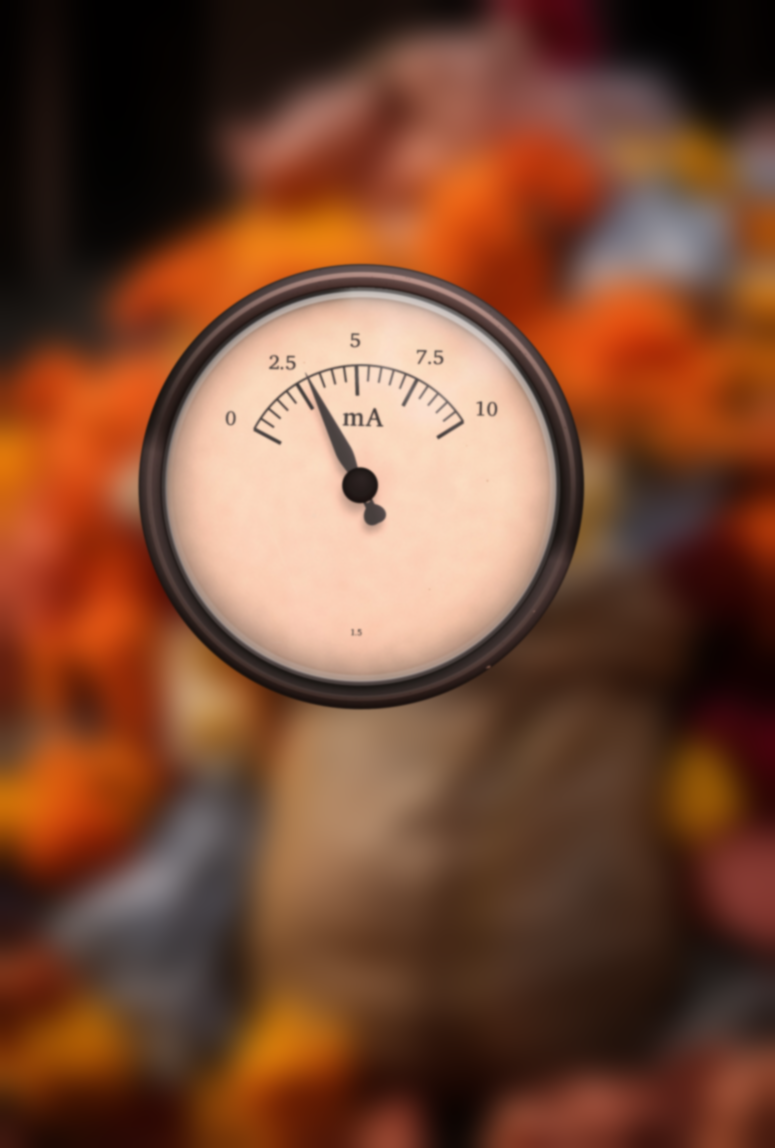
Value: value=3 unit=mA
